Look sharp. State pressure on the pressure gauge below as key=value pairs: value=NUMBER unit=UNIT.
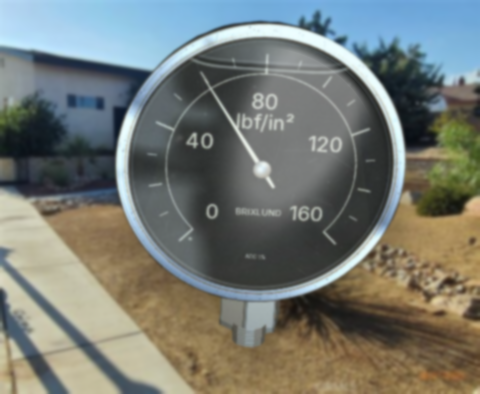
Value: value=60 unit=psi
